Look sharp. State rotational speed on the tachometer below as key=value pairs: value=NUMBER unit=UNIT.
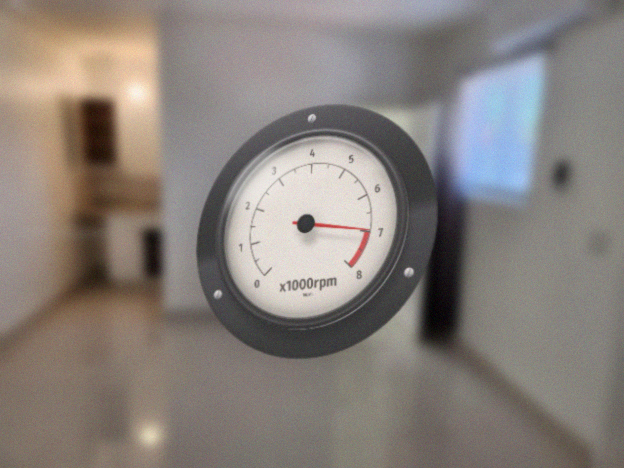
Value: value=7000 unit=rpm
